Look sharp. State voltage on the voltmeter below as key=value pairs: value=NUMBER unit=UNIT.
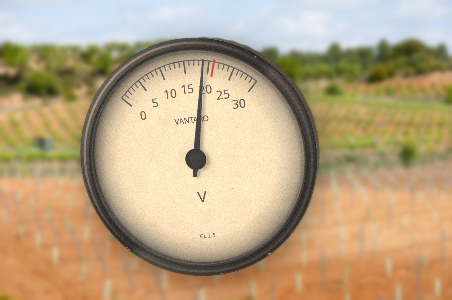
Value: value=19 unit=V
